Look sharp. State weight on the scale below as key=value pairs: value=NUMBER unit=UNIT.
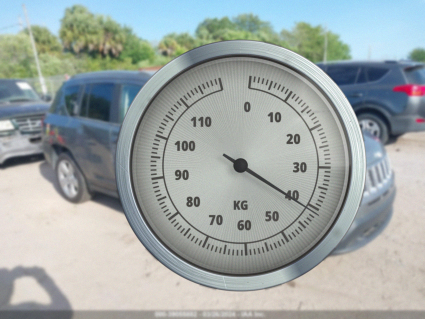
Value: value=41 unit=kg
